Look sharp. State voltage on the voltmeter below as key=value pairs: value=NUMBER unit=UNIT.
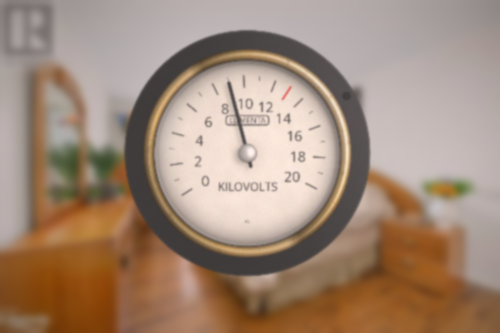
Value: value=9 unit=kV
